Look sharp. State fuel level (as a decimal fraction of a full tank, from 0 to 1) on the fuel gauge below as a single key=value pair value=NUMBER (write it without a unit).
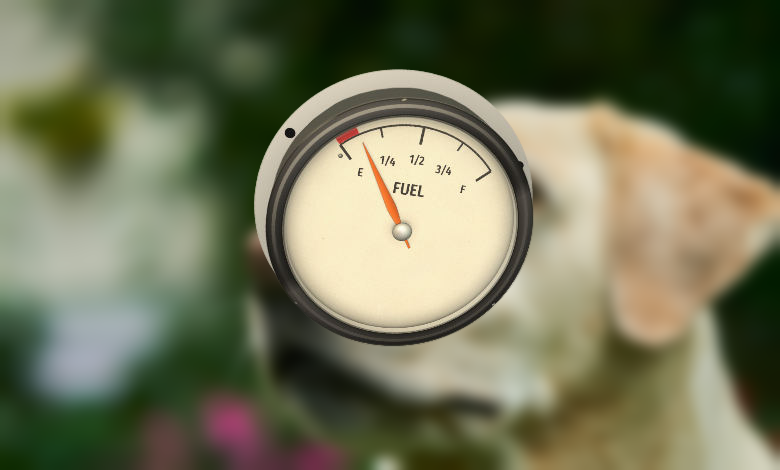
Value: value=0.125
